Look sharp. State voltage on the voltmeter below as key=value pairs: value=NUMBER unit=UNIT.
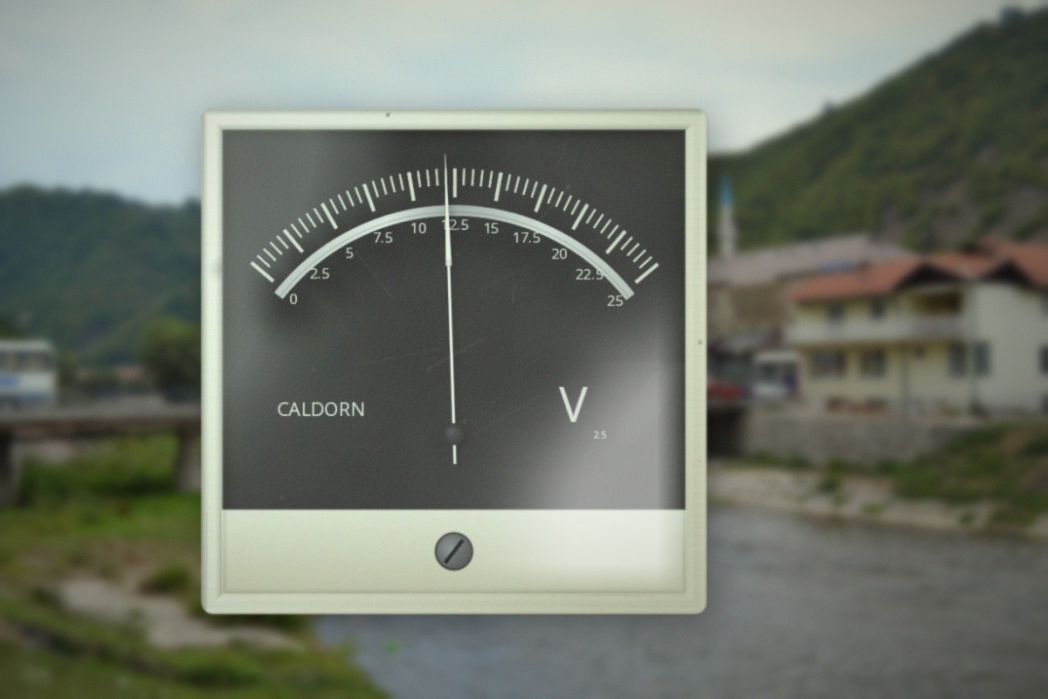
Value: value=12 unit=V
